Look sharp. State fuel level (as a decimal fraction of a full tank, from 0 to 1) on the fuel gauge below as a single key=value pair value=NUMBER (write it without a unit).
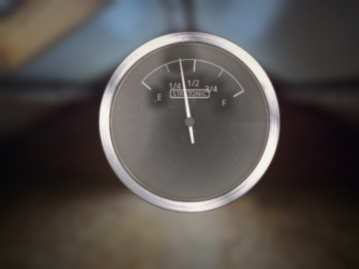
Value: value=0.375
